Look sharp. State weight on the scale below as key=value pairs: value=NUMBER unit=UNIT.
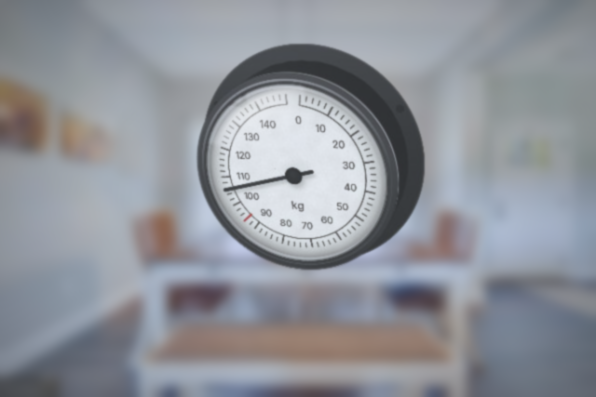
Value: value=106 unit=kg
